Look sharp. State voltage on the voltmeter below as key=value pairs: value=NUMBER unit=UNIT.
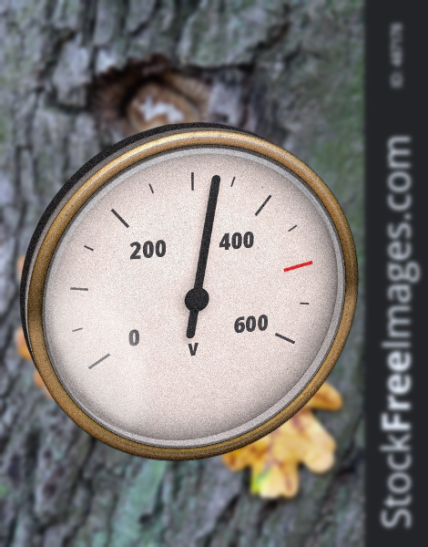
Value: value=325 unit=V
